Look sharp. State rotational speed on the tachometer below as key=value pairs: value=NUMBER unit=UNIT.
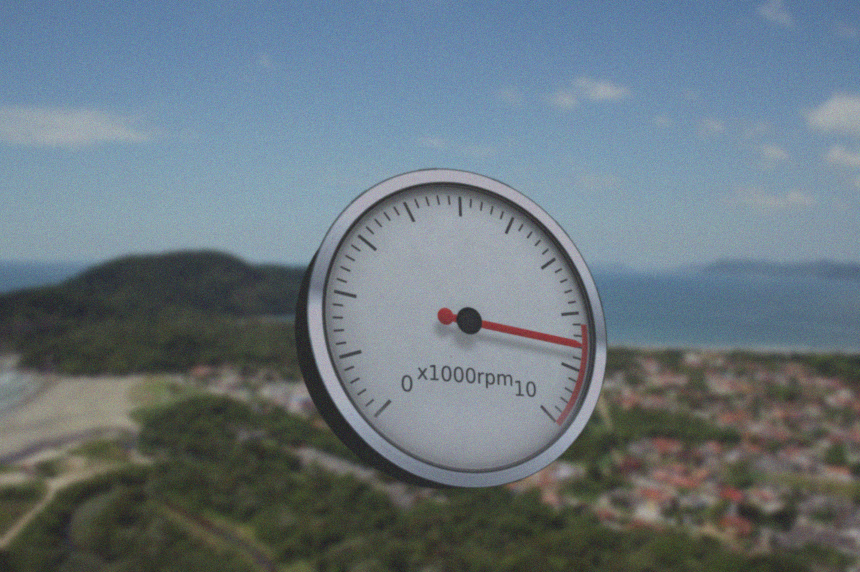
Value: value=8600 unit=rpm
